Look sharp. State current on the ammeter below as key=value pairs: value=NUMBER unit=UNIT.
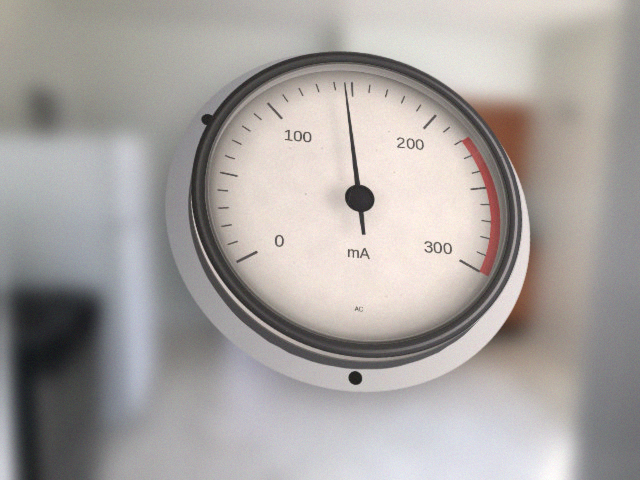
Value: value=145 unit=mA
